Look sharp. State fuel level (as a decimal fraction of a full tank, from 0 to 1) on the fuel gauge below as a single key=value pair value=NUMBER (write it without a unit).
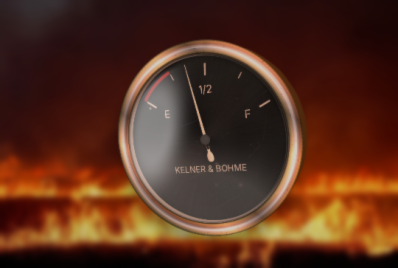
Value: value=0.375
